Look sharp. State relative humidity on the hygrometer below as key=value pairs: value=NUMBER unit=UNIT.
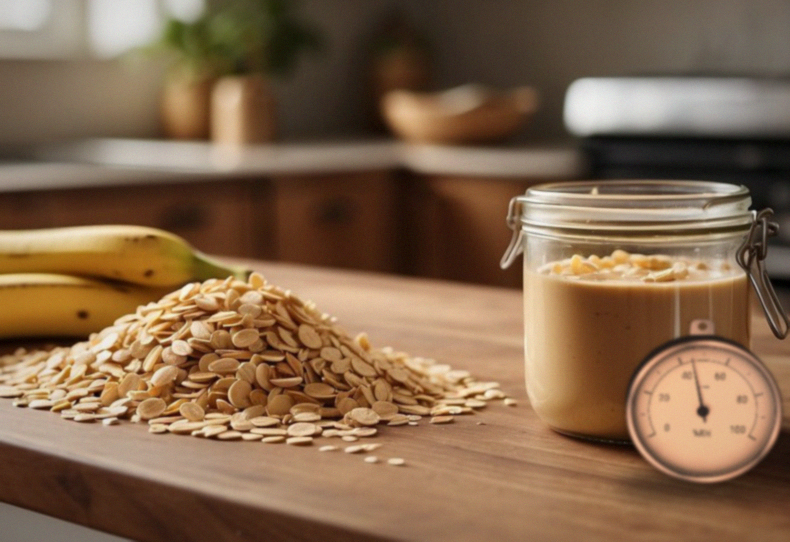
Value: value=45 unit=%
